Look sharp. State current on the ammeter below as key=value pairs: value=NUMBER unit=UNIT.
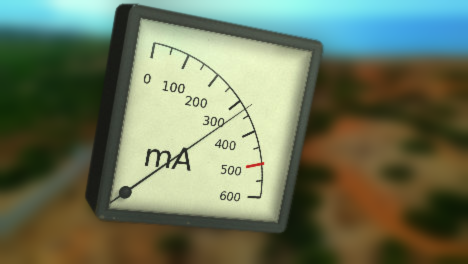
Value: value=325 unit=mA
